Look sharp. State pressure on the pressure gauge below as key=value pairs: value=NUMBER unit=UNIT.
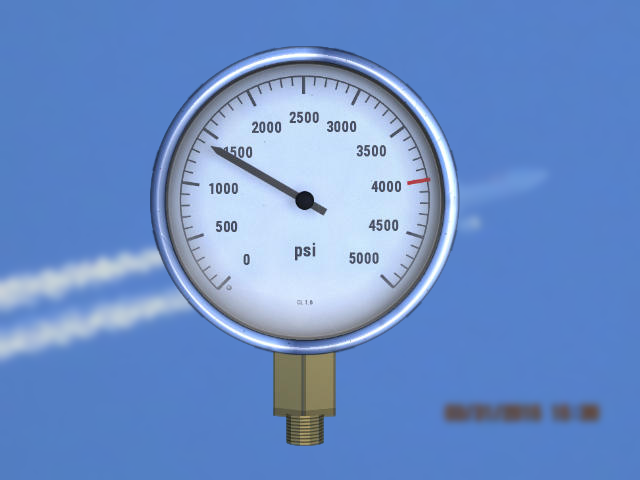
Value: value=1400 unit=psi
